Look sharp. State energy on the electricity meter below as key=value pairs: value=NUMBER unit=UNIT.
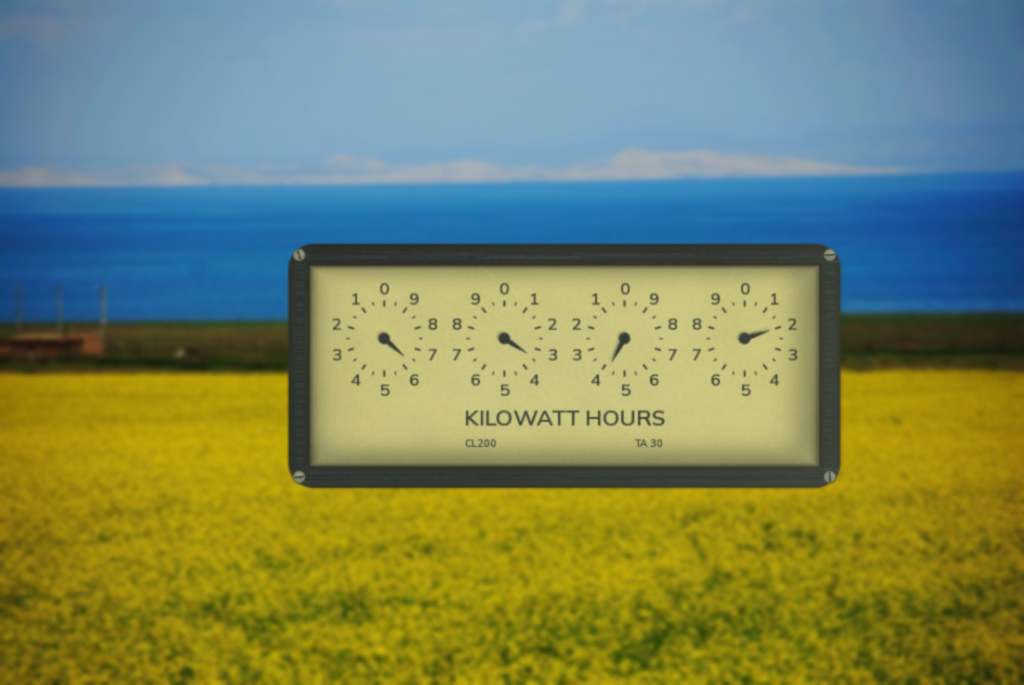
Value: value=6342 unit=kWh
